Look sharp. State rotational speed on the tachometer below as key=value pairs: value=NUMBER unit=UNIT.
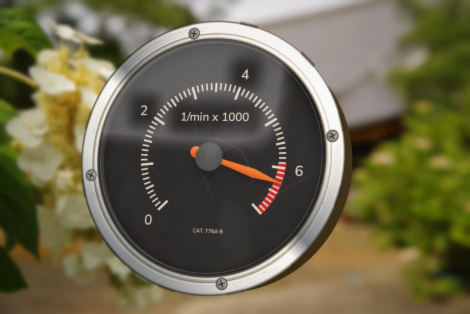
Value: value=6300 unit=rpm
